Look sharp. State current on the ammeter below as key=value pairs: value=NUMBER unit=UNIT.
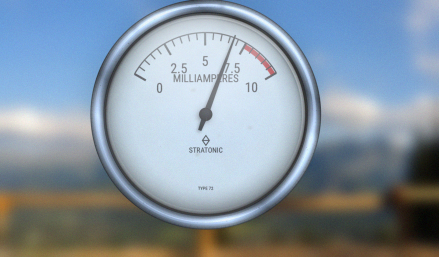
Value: value=6.75 unit=mA
